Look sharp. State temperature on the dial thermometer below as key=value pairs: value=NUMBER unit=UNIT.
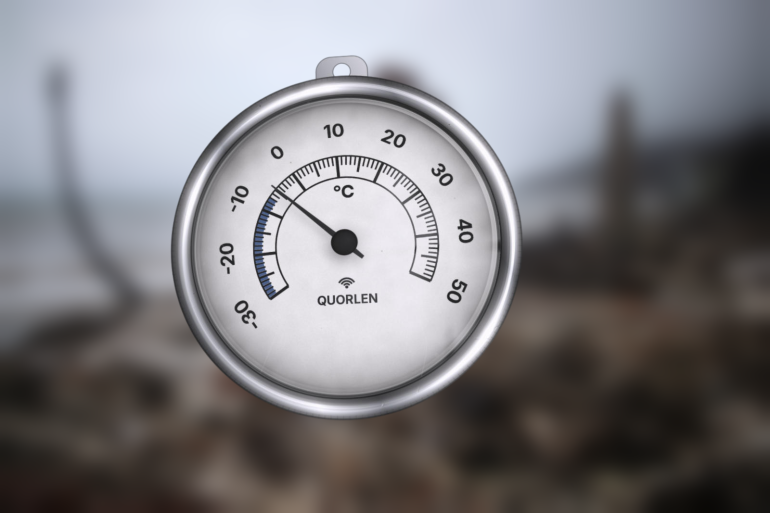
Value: value=-5 unit=°C
